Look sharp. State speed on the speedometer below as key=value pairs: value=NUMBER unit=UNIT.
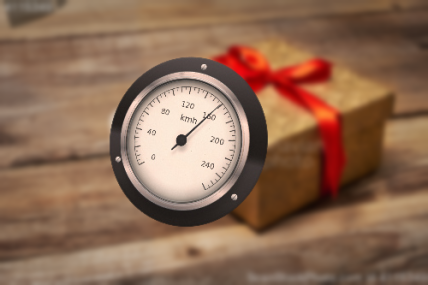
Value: value=160 unit=km/h
